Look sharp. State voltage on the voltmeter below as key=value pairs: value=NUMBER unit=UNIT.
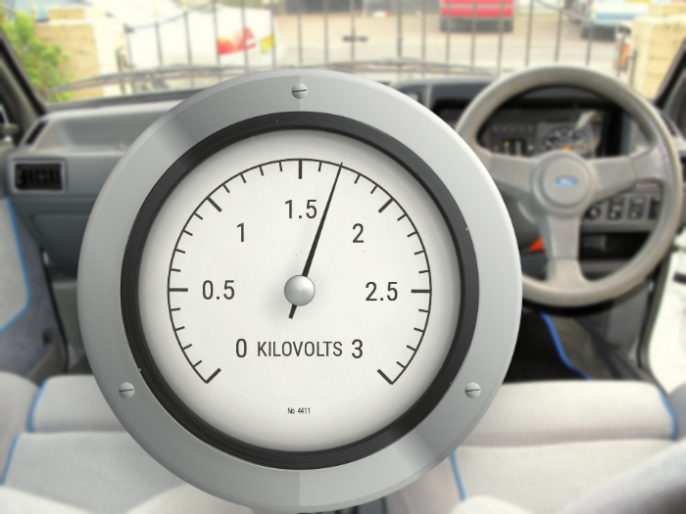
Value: value=1.7 unit=kV
